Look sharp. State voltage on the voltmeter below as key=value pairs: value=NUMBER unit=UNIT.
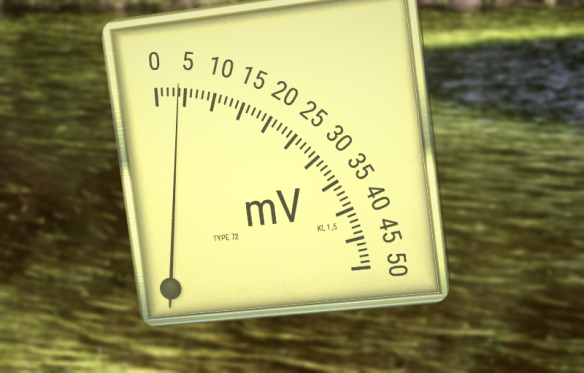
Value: value=4 unit=mV
